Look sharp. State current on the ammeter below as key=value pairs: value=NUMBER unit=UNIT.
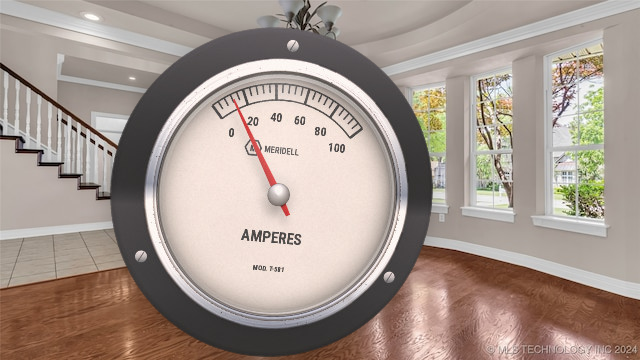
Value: value=12 unit=A
